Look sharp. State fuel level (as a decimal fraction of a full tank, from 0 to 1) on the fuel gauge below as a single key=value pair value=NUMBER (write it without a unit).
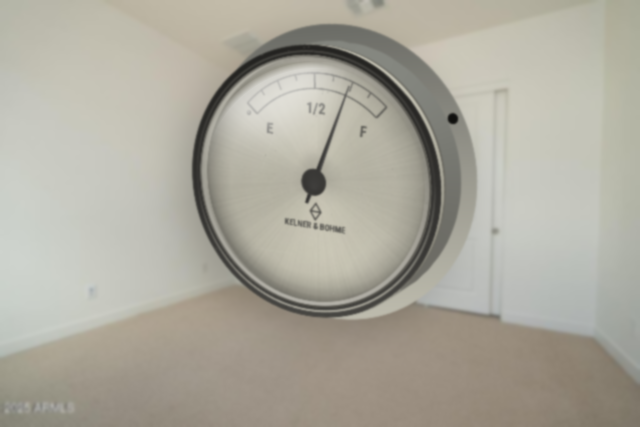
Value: value=0.75
